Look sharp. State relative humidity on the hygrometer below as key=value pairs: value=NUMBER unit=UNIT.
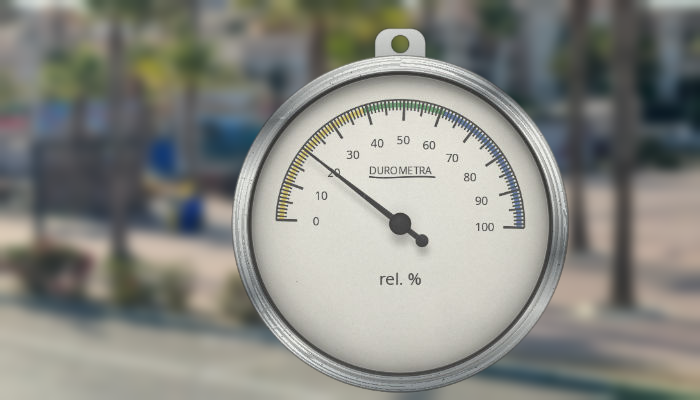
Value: value=20 unit=%
